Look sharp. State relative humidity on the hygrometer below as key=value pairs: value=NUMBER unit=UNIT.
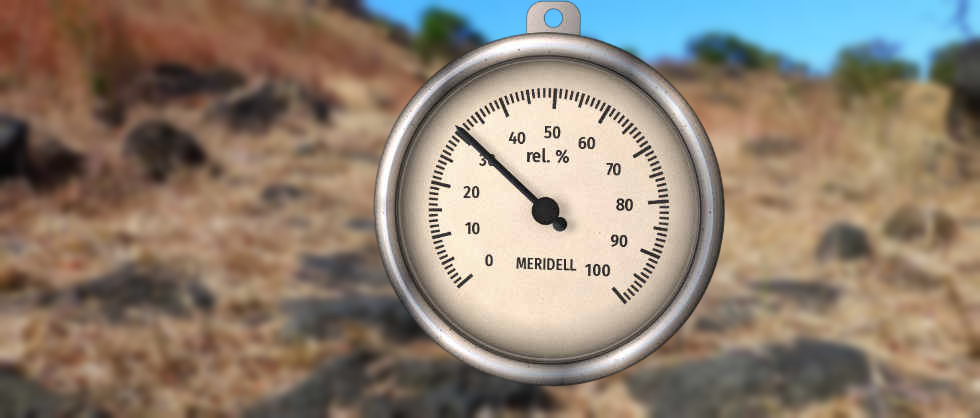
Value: value=31 unit=%
